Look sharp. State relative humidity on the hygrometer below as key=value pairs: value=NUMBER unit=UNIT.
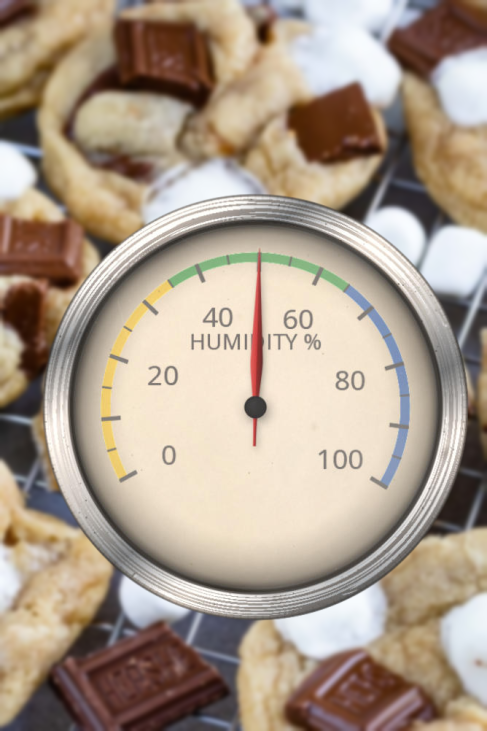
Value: value=50 unit=%
